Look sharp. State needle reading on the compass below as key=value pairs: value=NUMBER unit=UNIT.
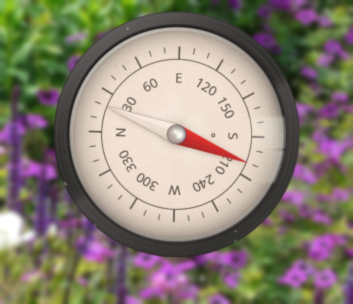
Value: value=200 unit=°
